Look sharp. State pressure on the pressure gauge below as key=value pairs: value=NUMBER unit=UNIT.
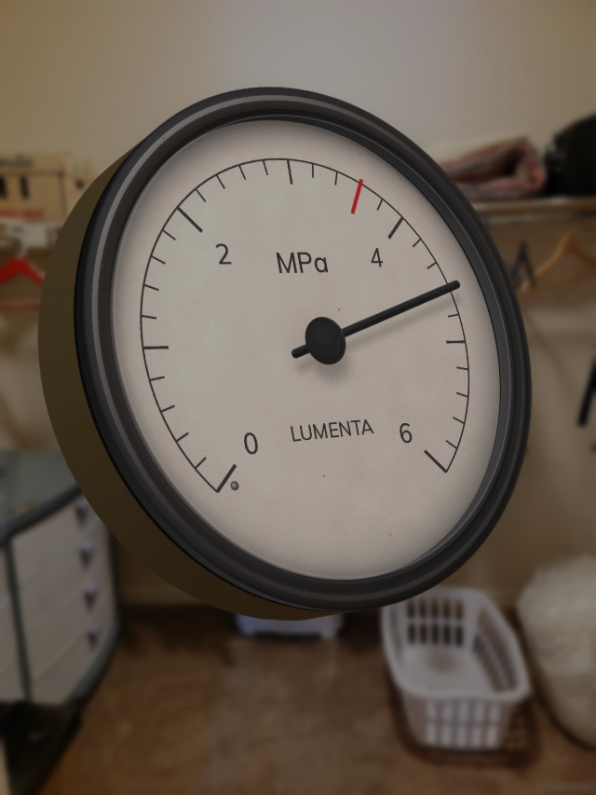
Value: value=4.6 unit=MPa
